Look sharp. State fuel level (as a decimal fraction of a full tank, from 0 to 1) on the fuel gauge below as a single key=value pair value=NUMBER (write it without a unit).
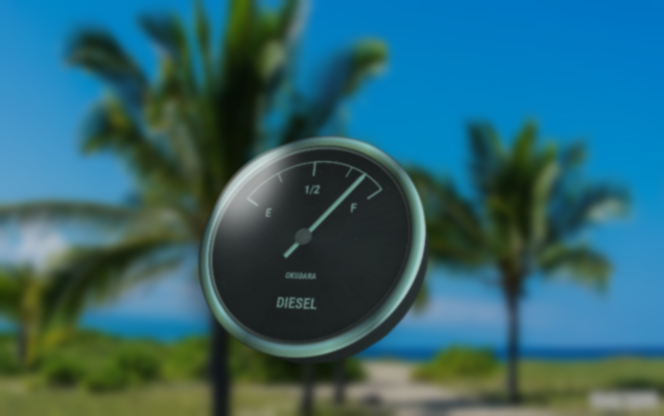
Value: value=0.875
